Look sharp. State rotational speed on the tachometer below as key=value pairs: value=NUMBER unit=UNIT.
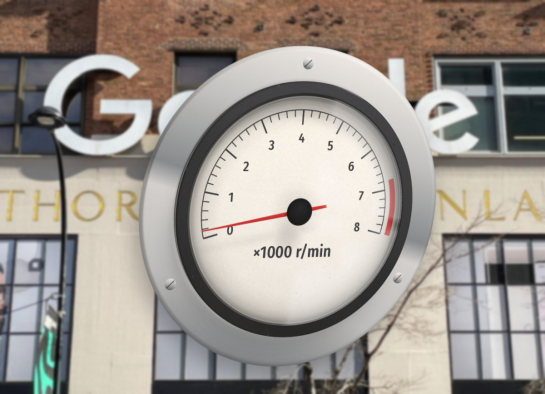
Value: value=200 unit=rpm
